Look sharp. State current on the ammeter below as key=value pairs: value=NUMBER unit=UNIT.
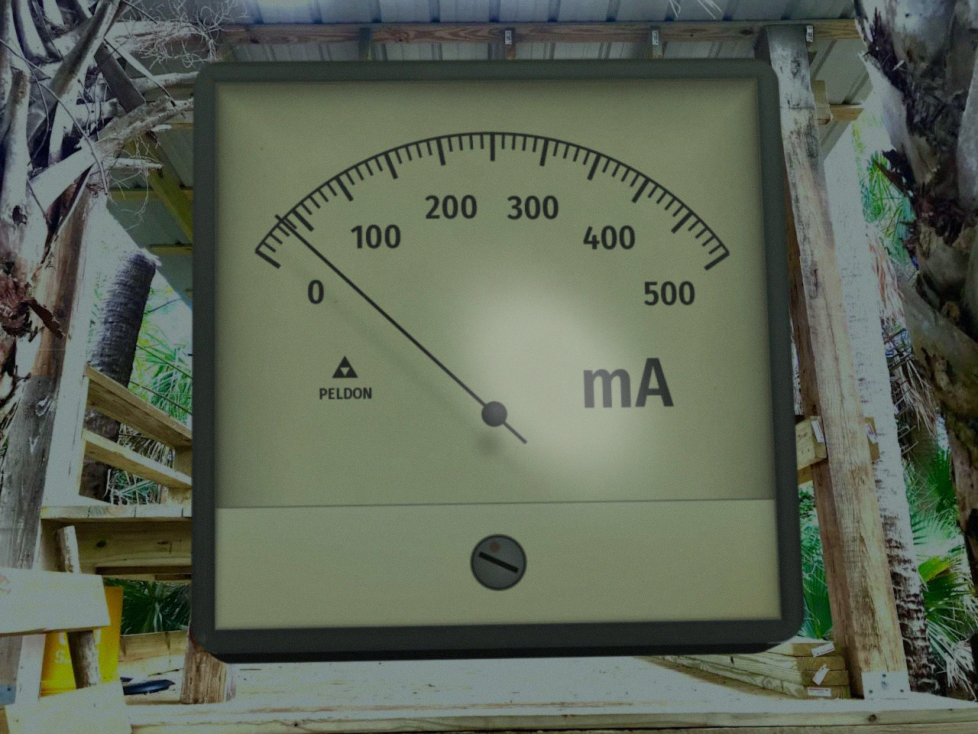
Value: value=35 unit=mA
